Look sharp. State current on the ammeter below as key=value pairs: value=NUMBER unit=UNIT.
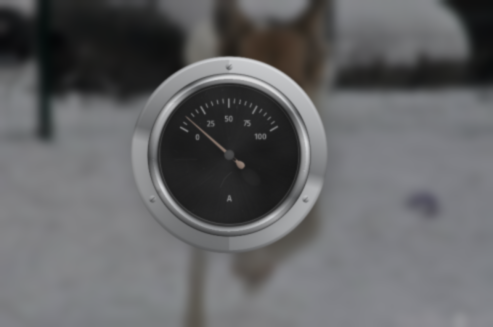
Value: value=10 unit=A
